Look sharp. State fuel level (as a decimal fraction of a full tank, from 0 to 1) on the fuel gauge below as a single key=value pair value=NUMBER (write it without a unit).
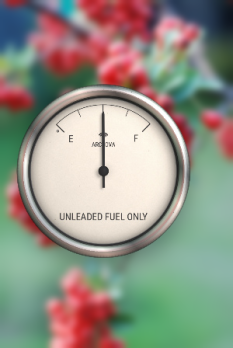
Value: value=0.5
